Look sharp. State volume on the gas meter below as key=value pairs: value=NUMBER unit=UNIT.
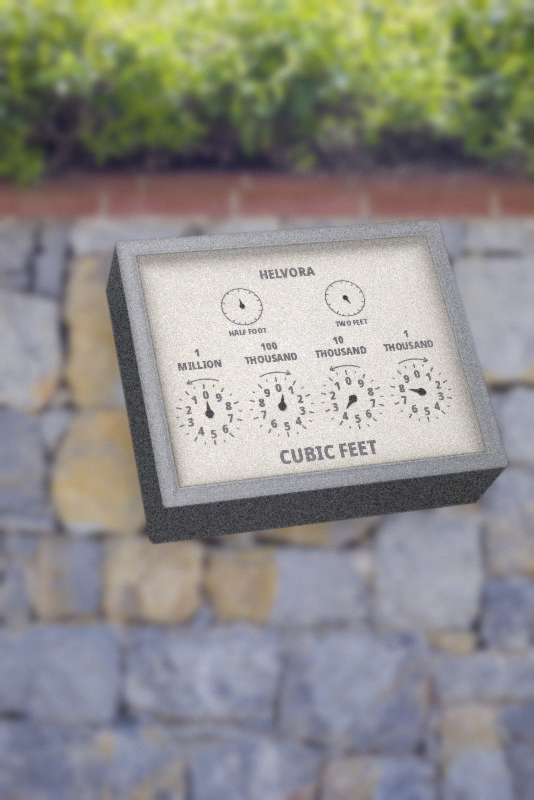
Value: value=3800 unit=ft³
